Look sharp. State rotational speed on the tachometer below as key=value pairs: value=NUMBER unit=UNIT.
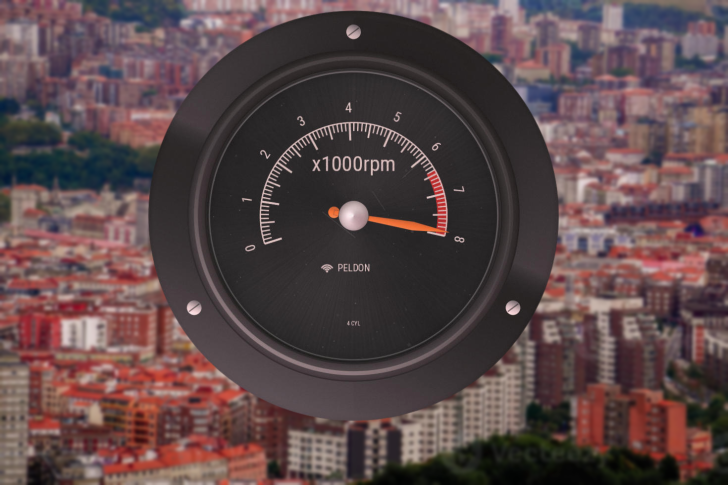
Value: value=7900 unit=rpm
